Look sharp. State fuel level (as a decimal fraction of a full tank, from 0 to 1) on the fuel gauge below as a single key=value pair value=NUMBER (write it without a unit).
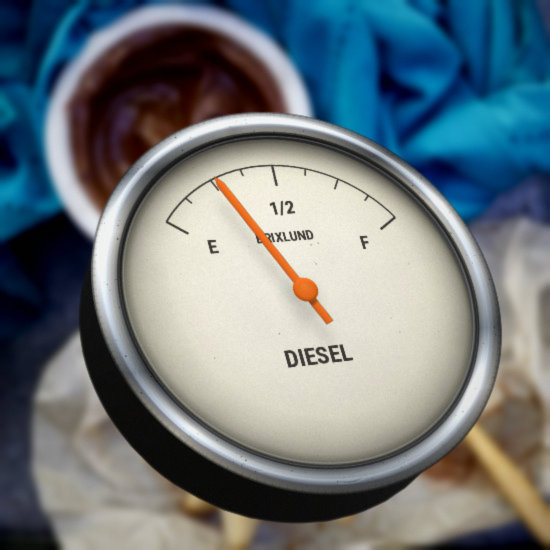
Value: value=0.25
